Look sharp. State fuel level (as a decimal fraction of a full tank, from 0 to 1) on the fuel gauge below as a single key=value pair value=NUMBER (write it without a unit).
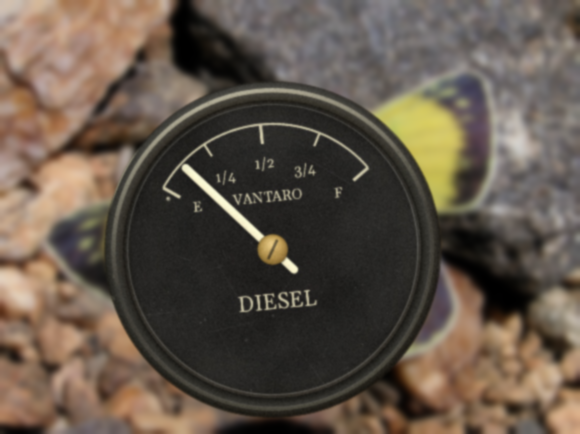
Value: value=0.125
